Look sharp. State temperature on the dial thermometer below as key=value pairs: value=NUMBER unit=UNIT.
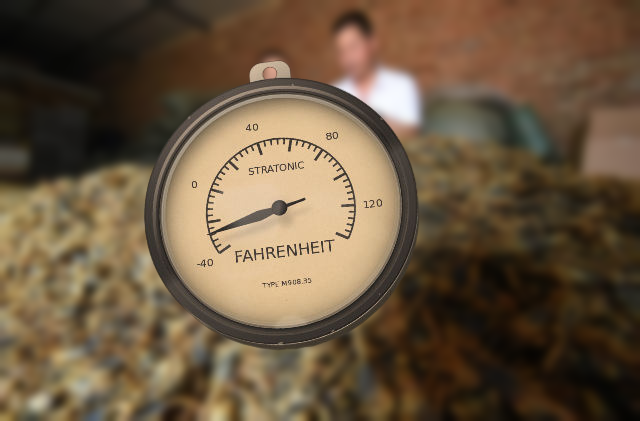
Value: value=-28 unit=°F
